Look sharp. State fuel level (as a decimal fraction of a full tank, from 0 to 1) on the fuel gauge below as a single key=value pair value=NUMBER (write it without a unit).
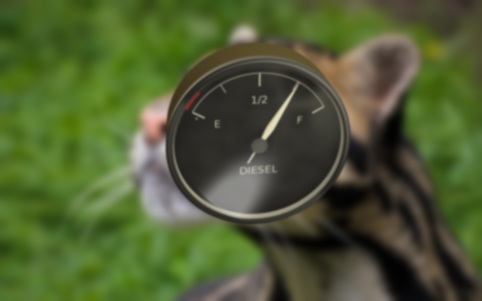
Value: value=0.75
